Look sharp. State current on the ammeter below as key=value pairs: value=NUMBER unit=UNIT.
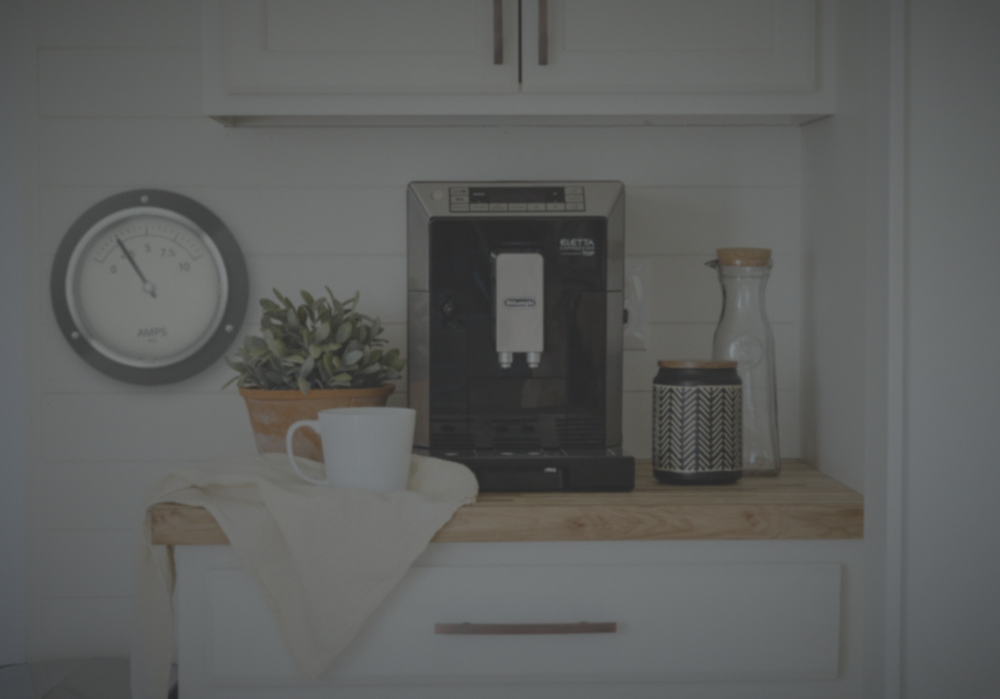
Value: value=2.5 unit=A
